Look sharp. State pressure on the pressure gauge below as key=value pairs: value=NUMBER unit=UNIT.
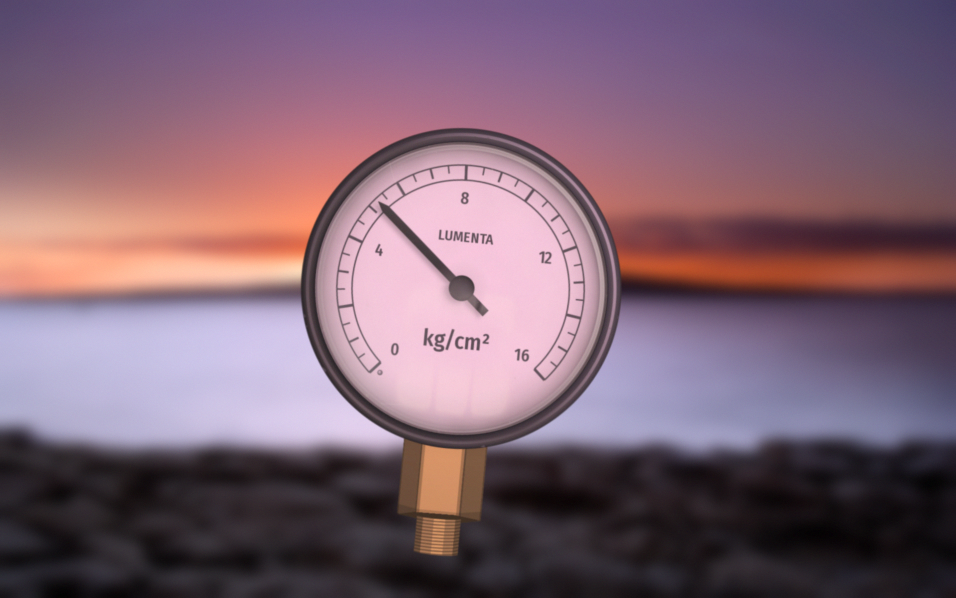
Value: value=5.25 unit=kg/cm²
